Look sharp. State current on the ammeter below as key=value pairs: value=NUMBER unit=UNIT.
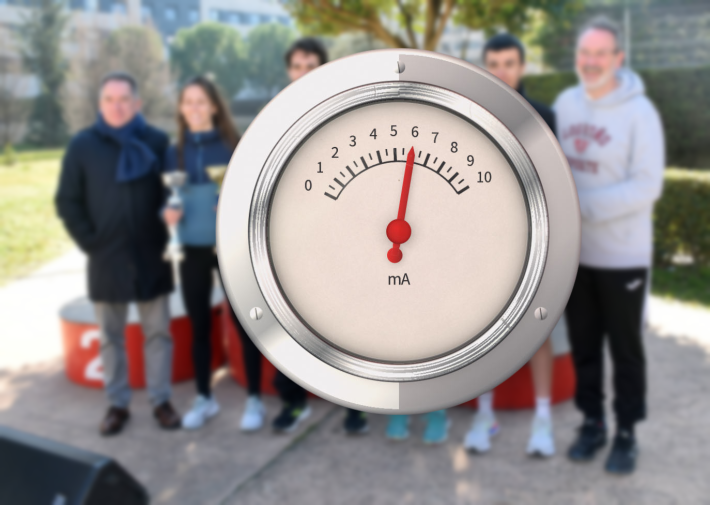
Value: value=6 unit=mA
